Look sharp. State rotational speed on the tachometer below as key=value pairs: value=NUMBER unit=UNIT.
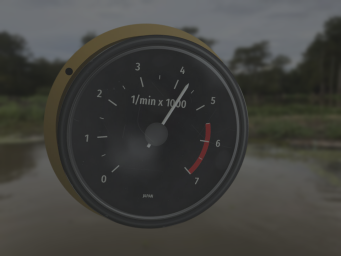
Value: value=4250 unit=rpm
